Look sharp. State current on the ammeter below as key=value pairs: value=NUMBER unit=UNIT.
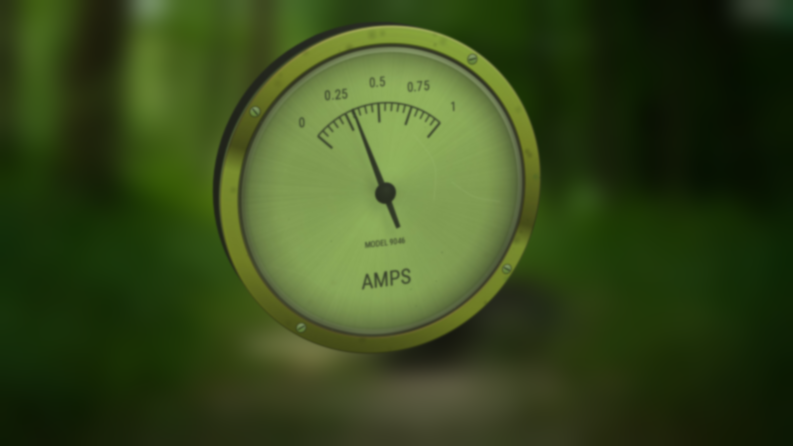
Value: value=0.3 unit=A
